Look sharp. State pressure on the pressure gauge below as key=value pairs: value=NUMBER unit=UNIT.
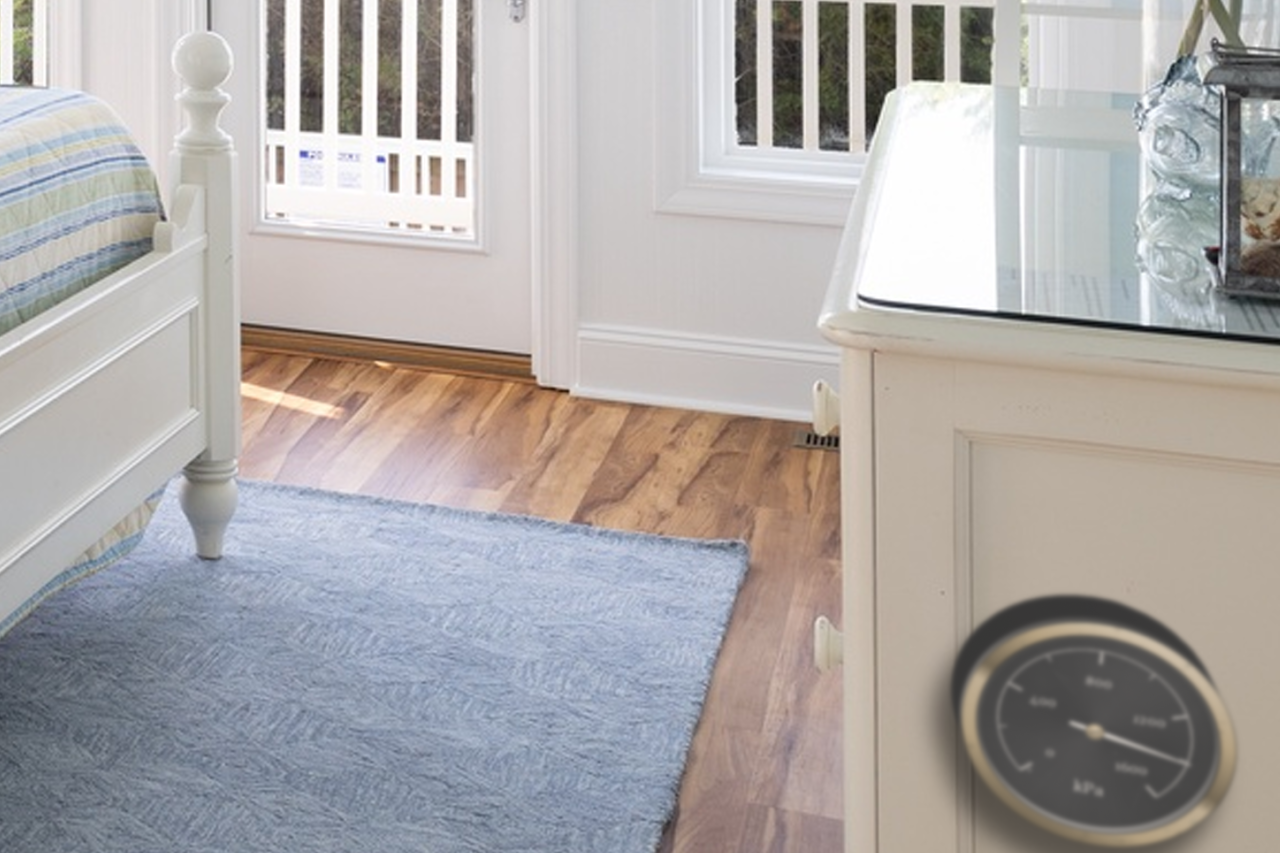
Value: value=1400 unit=kPa
